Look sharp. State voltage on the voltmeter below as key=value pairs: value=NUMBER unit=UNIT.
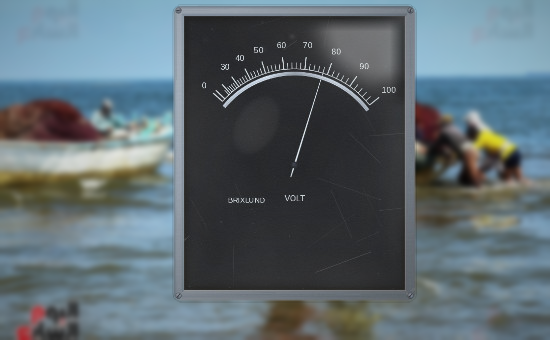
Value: value=78 unit=V
